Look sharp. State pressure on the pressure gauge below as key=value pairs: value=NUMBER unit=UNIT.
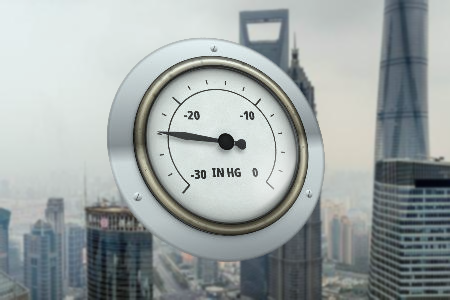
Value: value=-24 unit=inHg
